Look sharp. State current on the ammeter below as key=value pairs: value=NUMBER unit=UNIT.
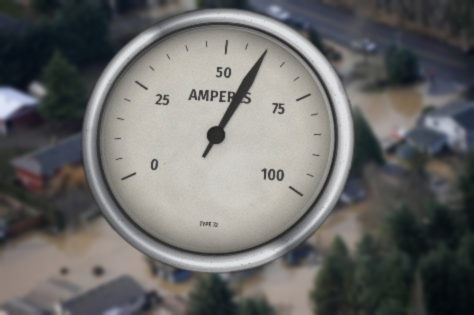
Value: value=60 unit=A
